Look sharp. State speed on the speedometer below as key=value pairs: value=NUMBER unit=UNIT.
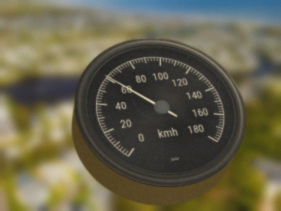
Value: value=60 unit=km/h
